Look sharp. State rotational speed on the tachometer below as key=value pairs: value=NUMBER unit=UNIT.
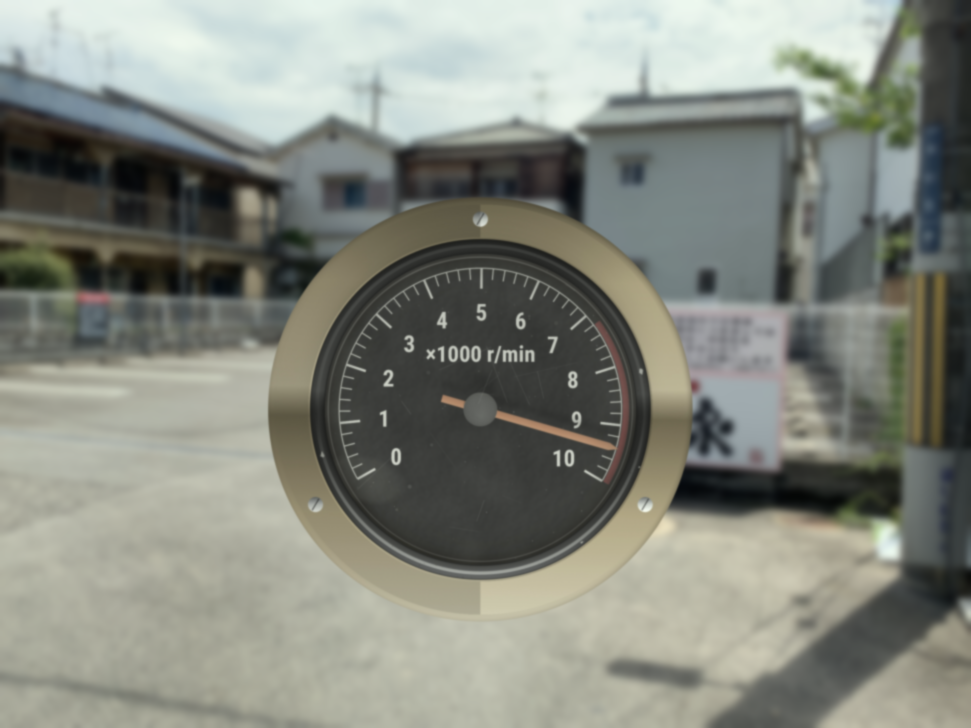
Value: value=9400 unit=rpm
